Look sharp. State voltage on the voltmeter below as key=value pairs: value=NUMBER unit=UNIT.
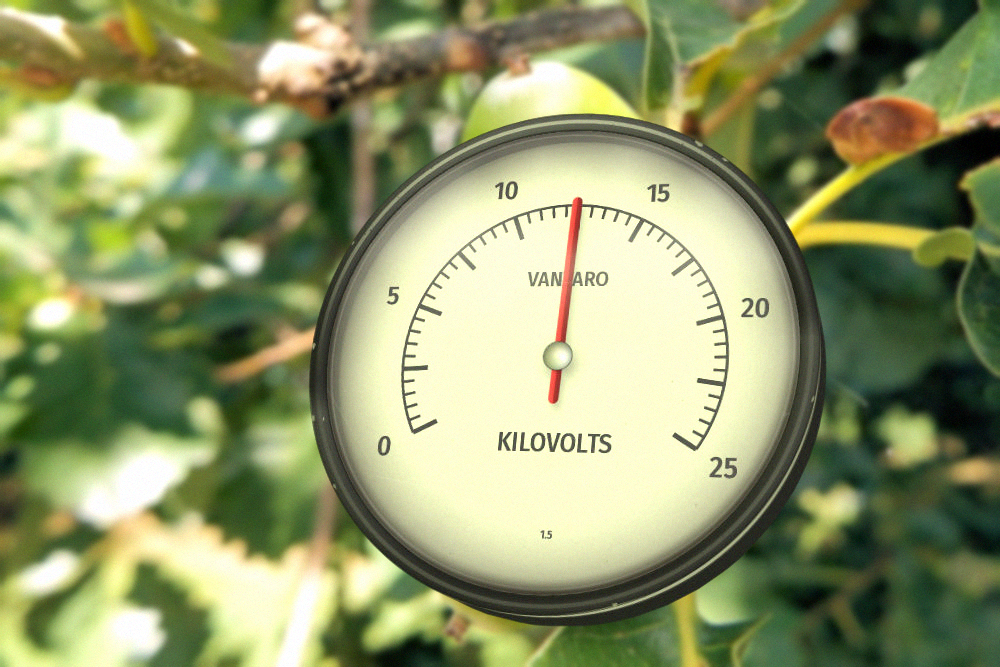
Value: value=12.5 unit=kV
